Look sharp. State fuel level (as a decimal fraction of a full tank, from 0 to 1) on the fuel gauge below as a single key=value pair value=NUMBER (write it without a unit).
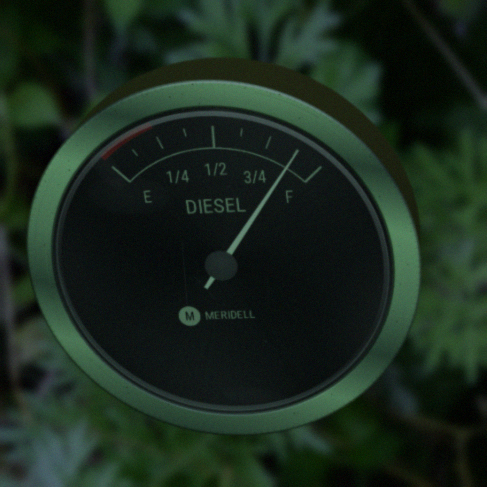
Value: value=0.875
